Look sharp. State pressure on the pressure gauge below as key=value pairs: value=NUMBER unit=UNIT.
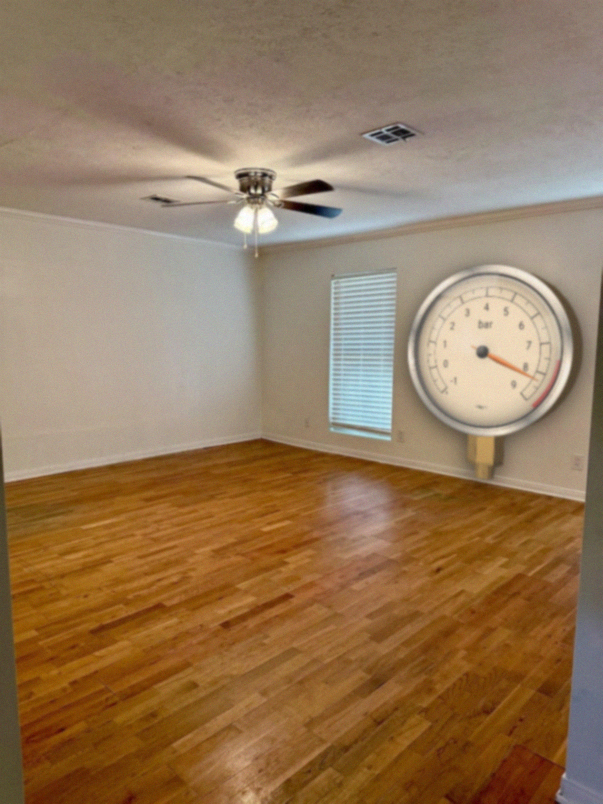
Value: value=8.25 unit=bar
